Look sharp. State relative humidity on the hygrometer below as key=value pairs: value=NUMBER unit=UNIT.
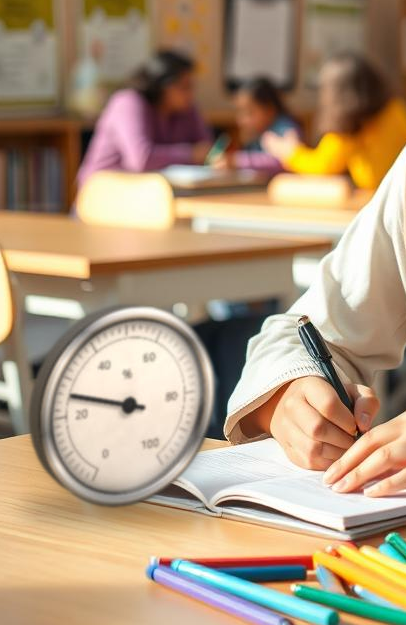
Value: value=26 unit=%
